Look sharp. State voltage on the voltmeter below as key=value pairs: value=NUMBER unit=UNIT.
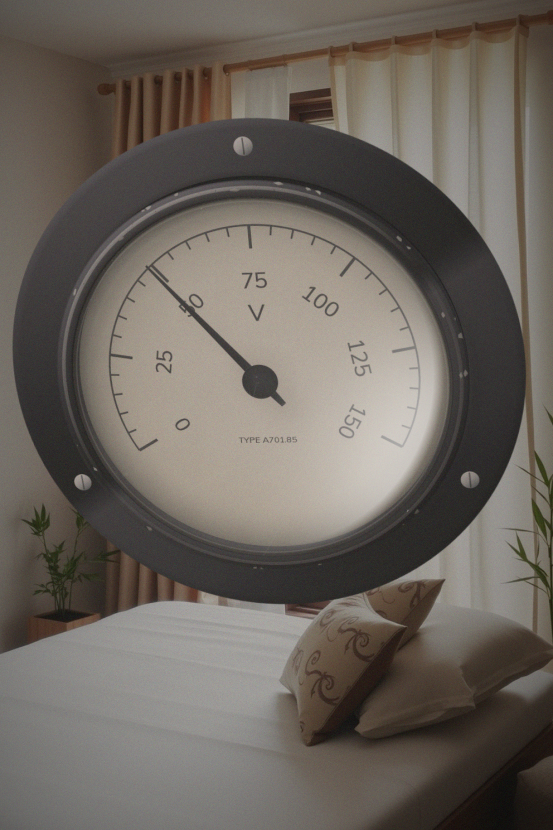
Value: value=50 unit=V
